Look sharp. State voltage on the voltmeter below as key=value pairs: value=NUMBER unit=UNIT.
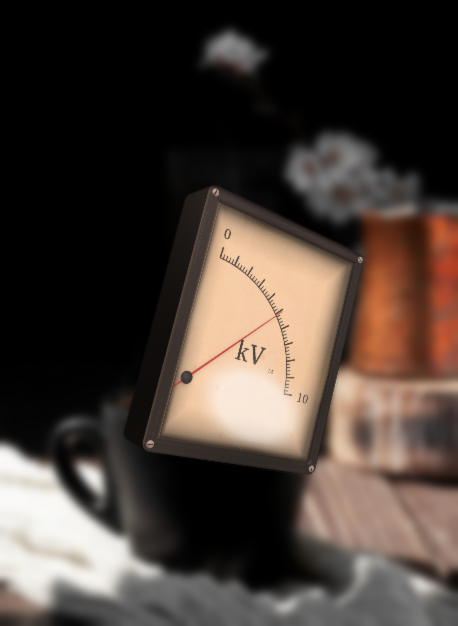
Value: value=5 unit=kV
